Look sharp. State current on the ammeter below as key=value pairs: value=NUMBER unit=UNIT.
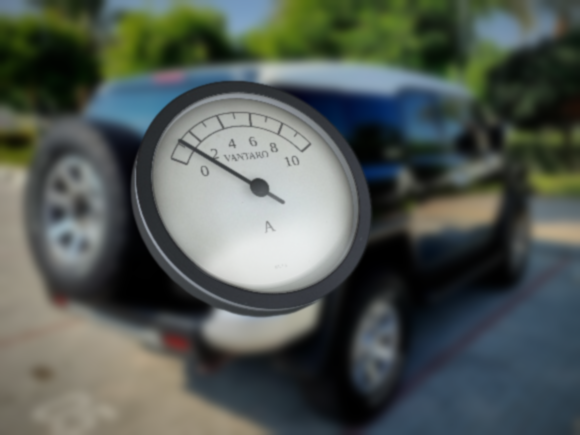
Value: value=1 unit=A
